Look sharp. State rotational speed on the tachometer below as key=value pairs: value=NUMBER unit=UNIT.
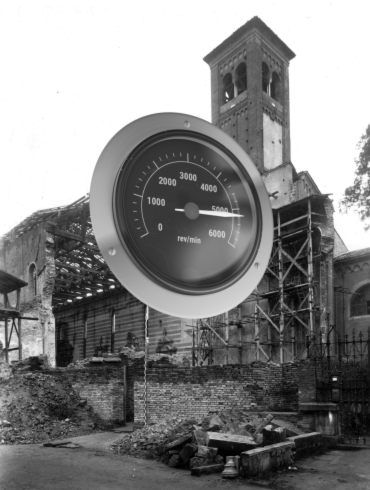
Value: value=5200 unit=rpm
